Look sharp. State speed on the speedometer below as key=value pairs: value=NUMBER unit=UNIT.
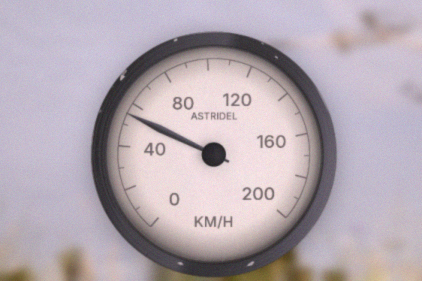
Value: value=55 unit=km/h
